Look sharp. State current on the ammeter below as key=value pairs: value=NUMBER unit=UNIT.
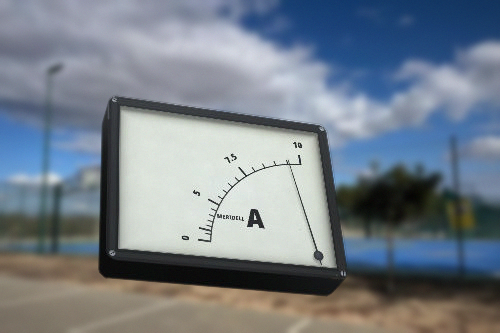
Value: value=9.5 unit=A
